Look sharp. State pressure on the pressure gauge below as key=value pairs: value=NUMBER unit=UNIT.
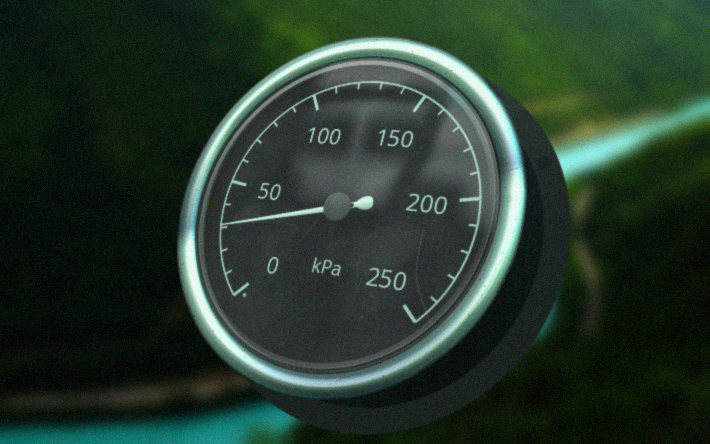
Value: value=30 unit=kPa
